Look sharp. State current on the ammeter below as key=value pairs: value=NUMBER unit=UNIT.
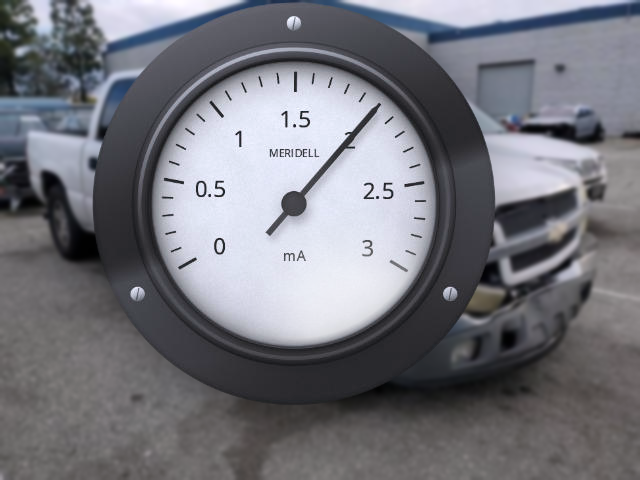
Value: value=2 unit=mA
